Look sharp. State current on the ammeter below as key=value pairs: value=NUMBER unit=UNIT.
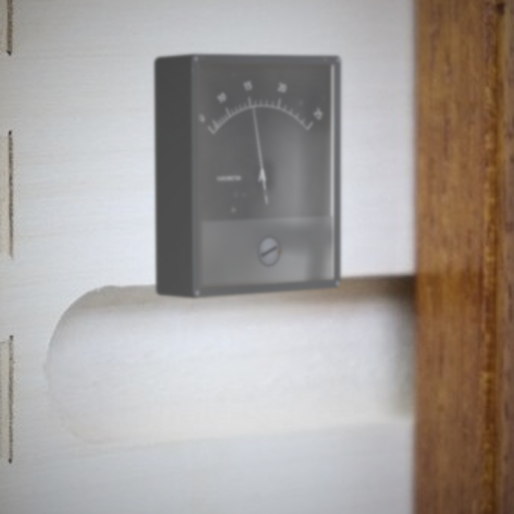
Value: value=15 unit=A
